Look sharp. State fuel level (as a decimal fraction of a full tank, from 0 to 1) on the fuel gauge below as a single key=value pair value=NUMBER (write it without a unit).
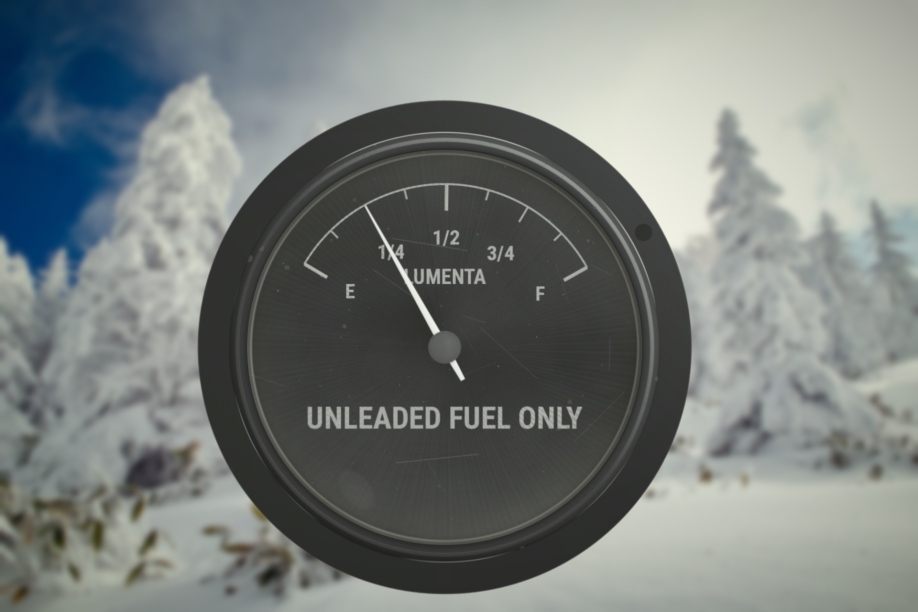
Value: value=0.25
